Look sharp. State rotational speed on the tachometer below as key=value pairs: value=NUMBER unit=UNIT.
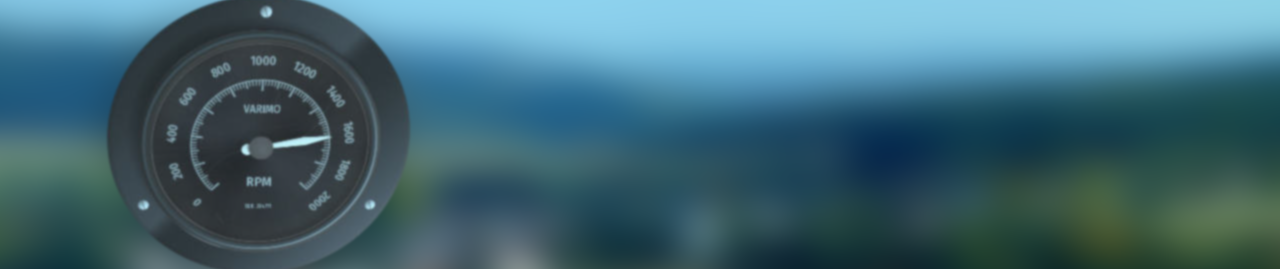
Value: value=1600 unit=rpm
